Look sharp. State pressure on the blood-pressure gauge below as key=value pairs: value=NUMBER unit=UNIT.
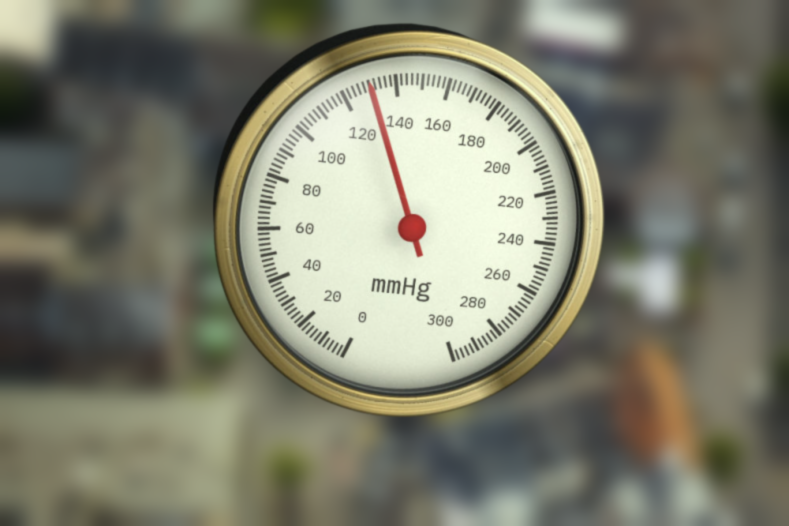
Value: value=130 unit=mmHg
